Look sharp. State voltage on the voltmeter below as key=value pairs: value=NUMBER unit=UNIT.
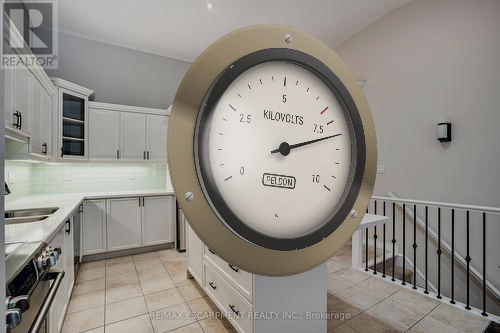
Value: value=8 unit=kV
